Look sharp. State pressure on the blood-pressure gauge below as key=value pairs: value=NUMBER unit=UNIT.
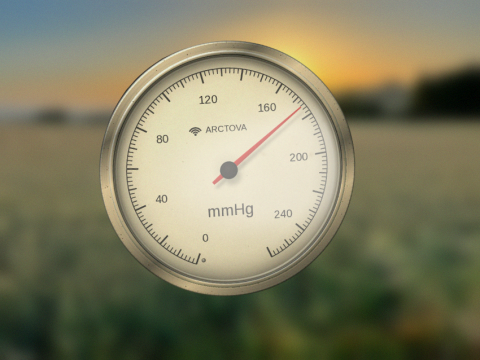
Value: value=174 unit=mmHg
